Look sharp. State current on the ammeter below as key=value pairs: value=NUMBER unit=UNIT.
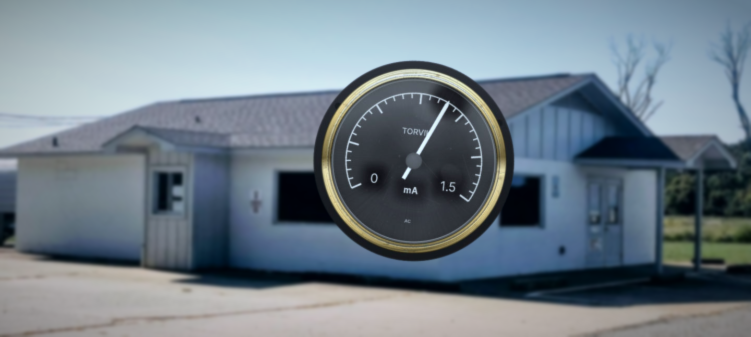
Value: value=0.9 unit=mA
